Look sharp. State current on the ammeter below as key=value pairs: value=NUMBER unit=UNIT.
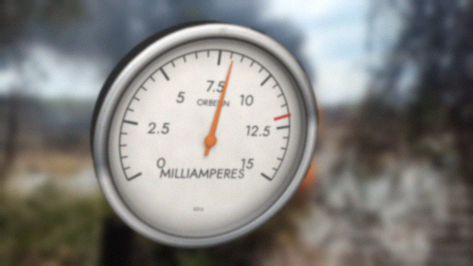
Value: value=8 unit=mA
